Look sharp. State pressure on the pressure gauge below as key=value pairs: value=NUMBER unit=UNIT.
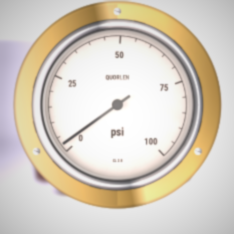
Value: value=2.5 unit=psi
